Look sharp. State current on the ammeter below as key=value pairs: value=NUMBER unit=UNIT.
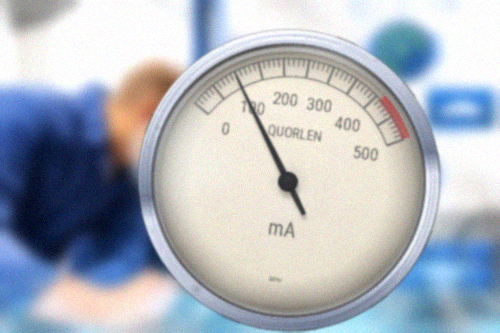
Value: value=100 unit=mA
